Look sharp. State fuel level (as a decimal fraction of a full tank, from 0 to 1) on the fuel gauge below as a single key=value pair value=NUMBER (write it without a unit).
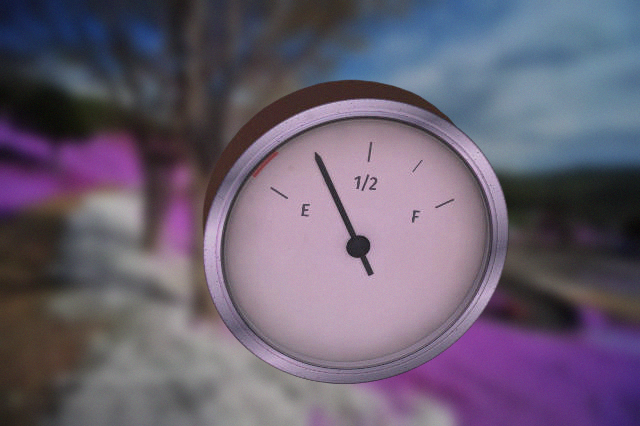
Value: value=0.25
